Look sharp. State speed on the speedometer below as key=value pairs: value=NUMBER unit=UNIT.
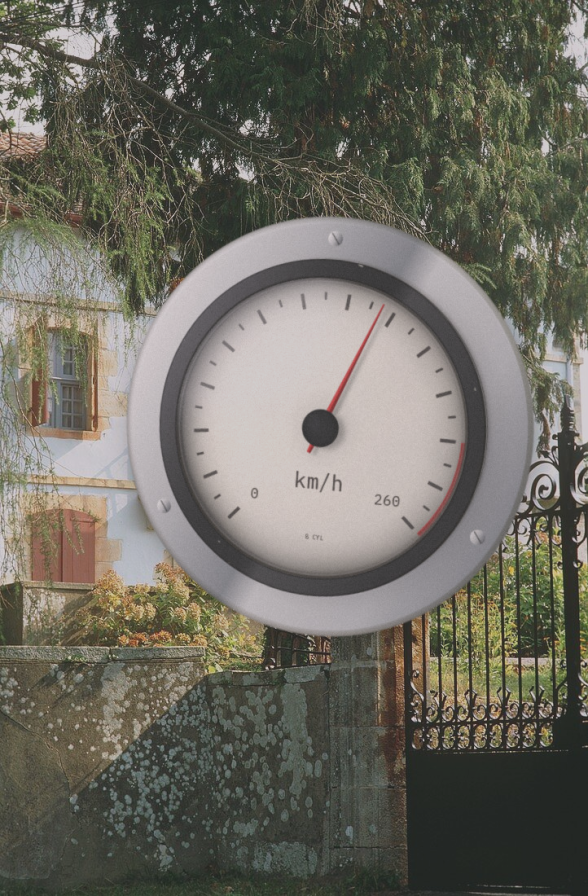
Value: value=155 unit=km/h
